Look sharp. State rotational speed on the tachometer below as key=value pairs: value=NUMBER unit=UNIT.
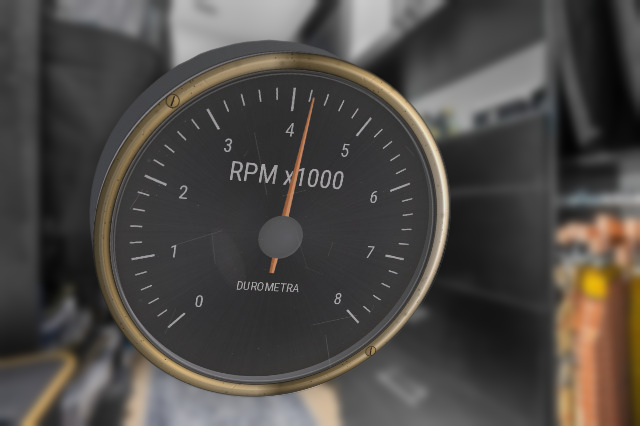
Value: value=4200 unit=rpm
